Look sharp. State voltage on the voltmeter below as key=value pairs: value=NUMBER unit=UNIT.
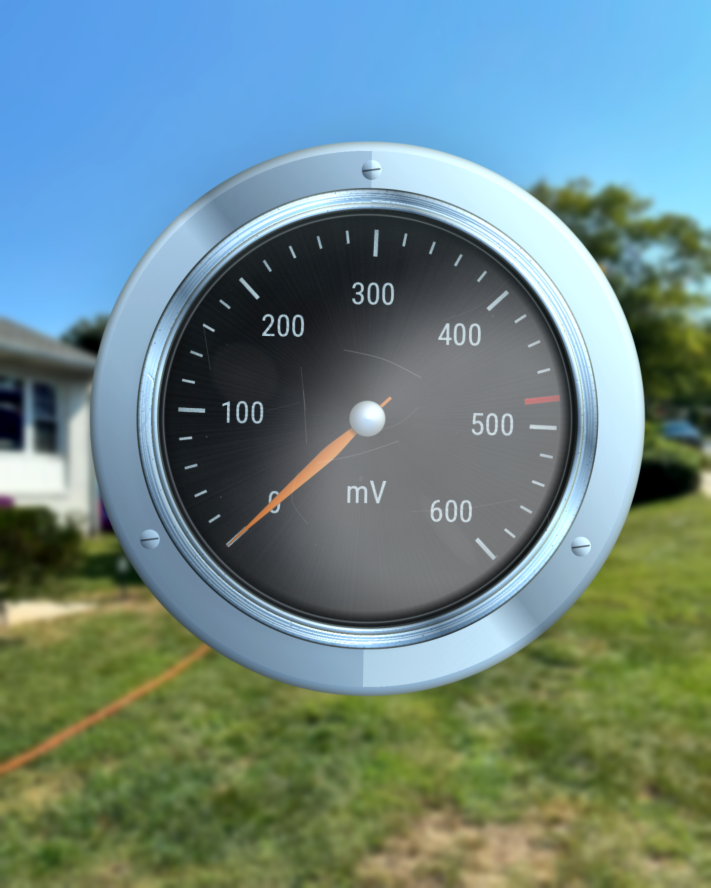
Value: value=0 unit=mV
